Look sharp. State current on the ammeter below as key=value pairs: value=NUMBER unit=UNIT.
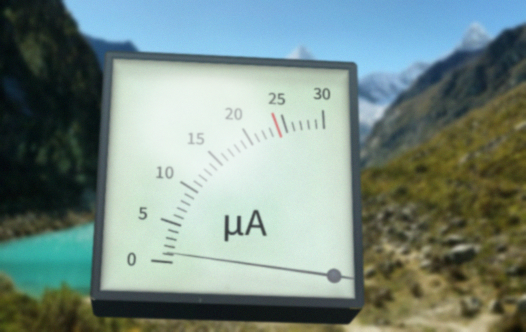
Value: value=1 unit=µA
